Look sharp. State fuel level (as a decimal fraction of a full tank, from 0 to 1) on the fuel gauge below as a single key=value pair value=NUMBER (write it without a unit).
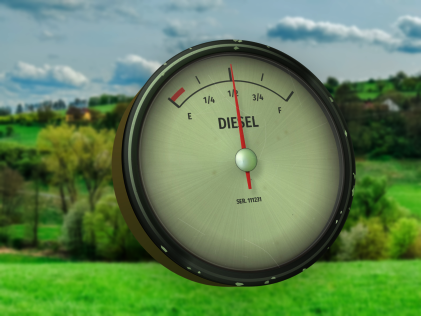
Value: value=0.5
